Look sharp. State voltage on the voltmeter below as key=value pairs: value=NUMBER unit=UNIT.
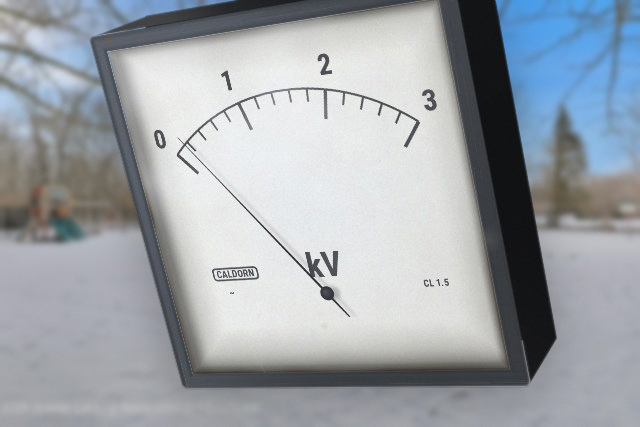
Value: value=0.2 unit=kV
